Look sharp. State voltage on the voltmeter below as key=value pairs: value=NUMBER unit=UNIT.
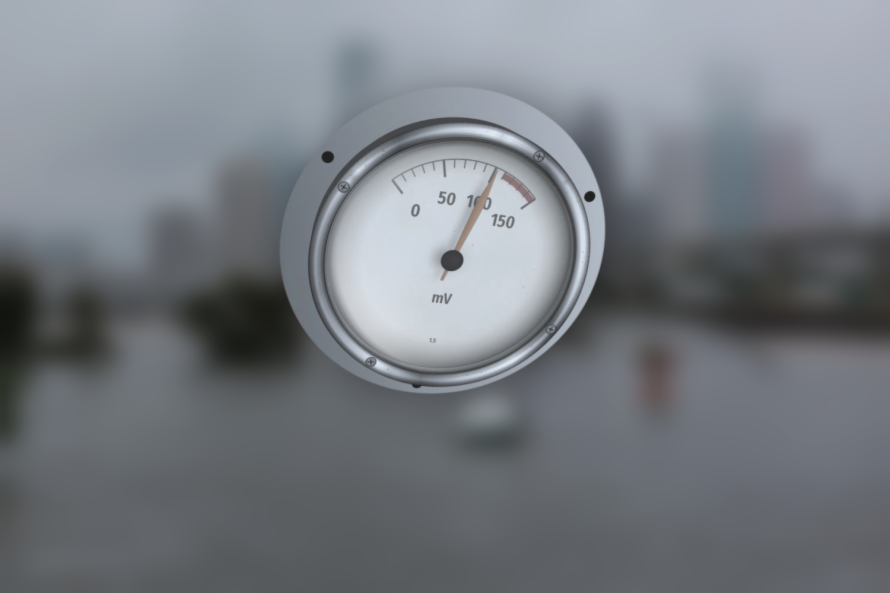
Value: value=100 unit=mV
